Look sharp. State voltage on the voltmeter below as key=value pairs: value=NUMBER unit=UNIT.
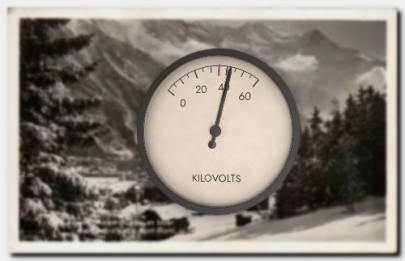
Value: value=42.5 unit=kV
